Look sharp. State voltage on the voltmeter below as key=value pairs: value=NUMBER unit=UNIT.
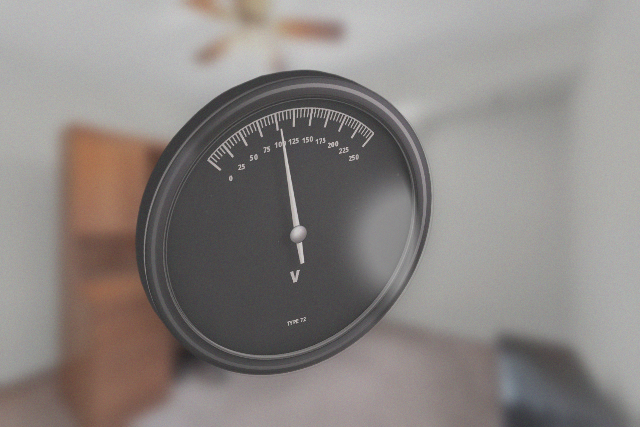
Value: value=100 unit=V
